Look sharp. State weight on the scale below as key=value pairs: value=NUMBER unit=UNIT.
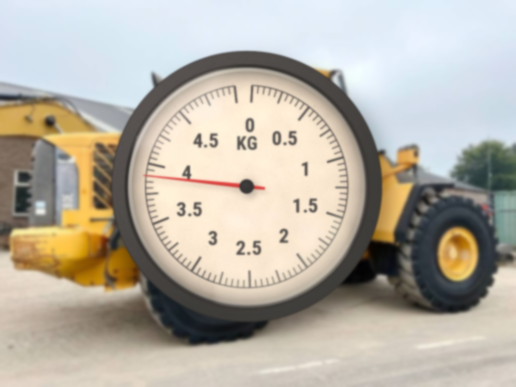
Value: value=3.9 unit=kg
